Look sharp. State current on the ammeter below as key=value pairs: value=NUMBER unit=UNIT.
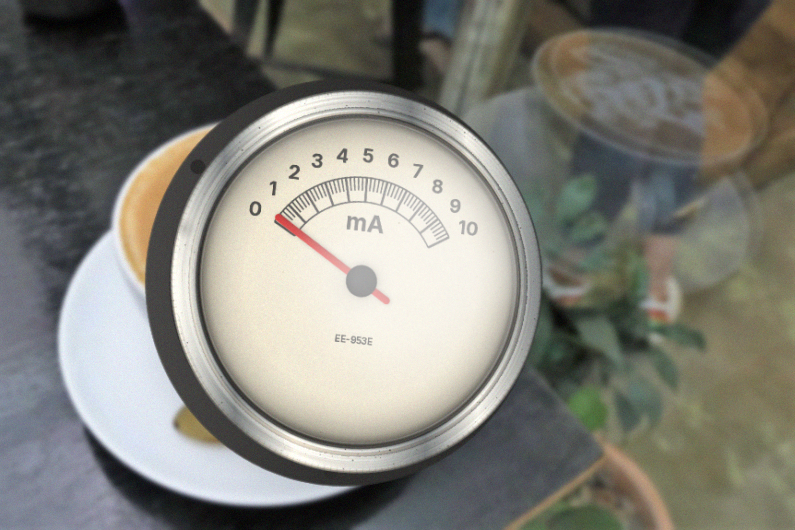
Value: value=0.2 unit=mA
